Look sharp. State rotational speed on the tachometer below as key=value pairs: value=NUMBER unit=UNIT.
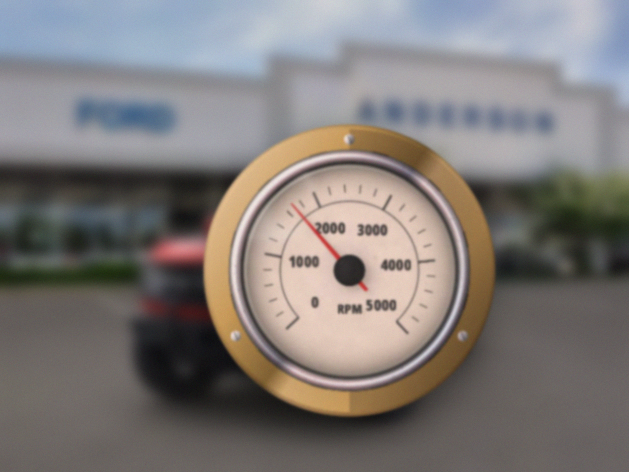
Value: value=1700 unit=rpm
